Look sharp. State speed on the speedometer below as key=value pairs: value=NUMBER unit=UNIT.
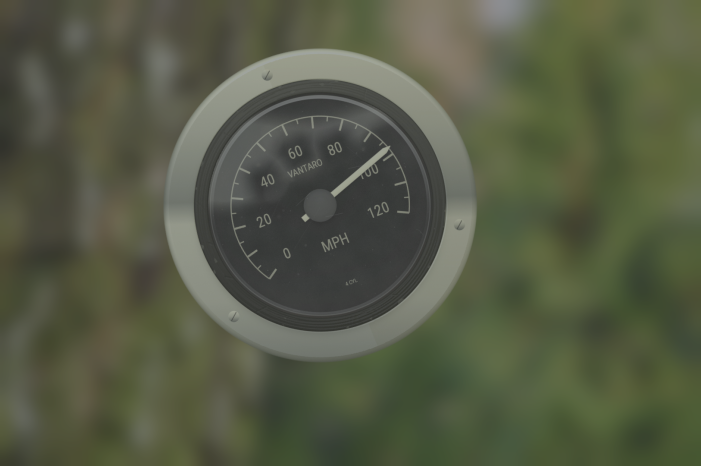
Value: value=97.5 unit=mph
